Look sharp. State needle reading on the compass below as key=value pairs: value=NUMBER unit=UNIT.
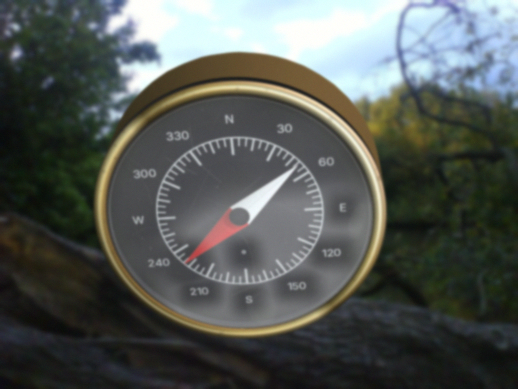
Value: value=230 unit=°
